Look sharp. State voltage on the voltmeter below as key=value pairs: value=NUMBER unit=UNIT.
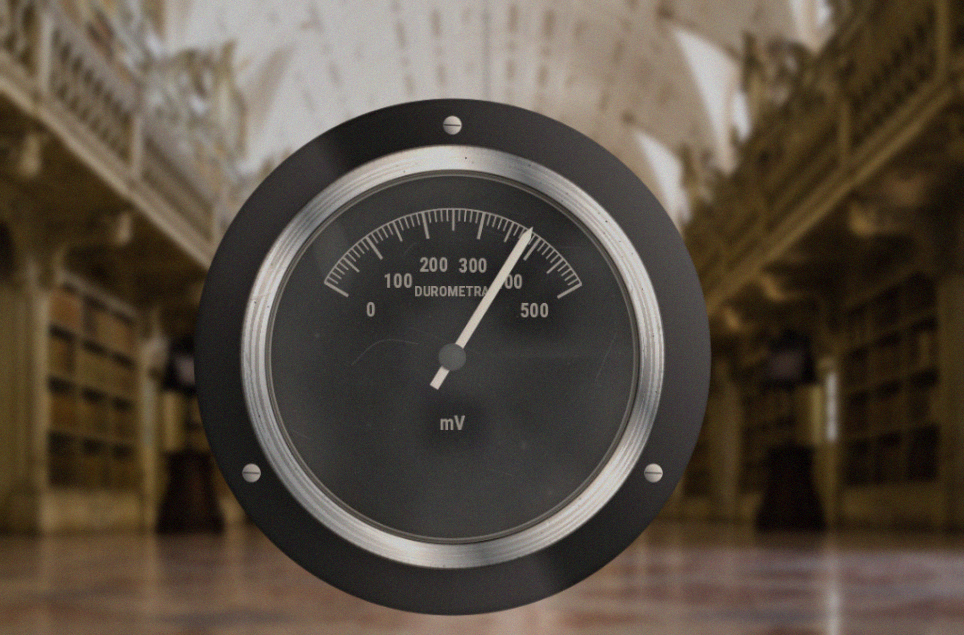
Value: value=380 unit=mV
